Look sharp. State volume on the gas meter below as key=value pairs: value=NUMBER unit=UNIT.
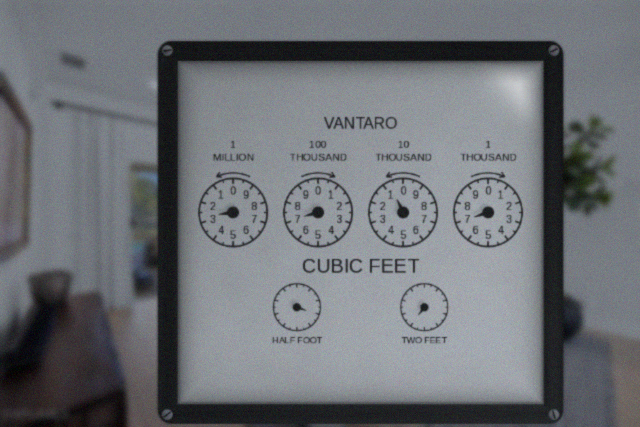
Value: value=270700 unit=ft³
